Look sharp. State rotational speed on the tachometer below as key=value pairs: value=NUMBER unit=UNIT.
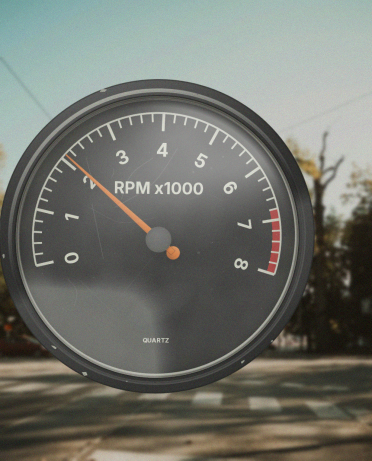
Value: value=2100 unit=rpm
